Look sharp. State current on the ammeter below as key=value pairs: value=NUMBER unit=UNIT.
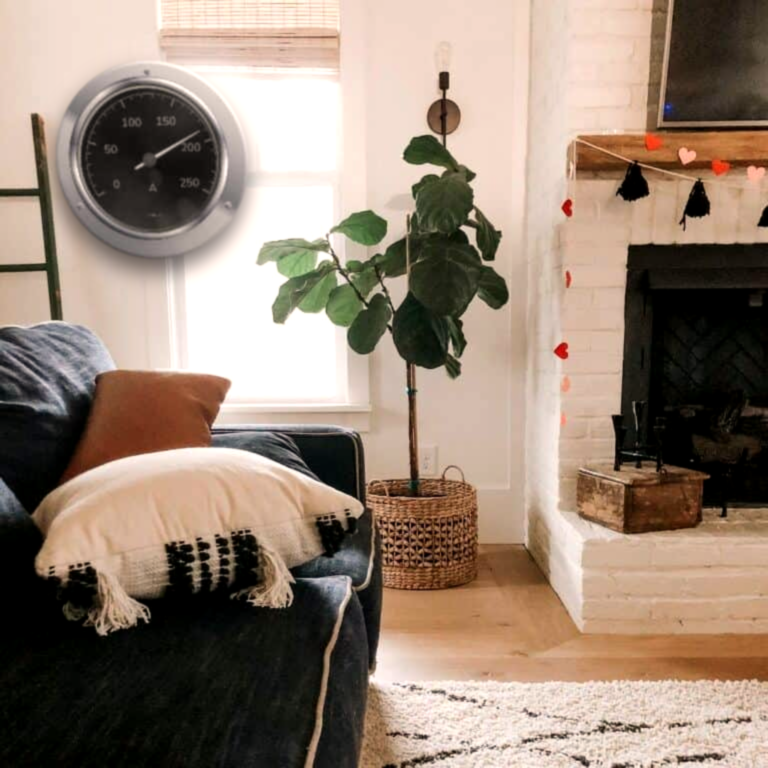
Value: value=190 unit=A
